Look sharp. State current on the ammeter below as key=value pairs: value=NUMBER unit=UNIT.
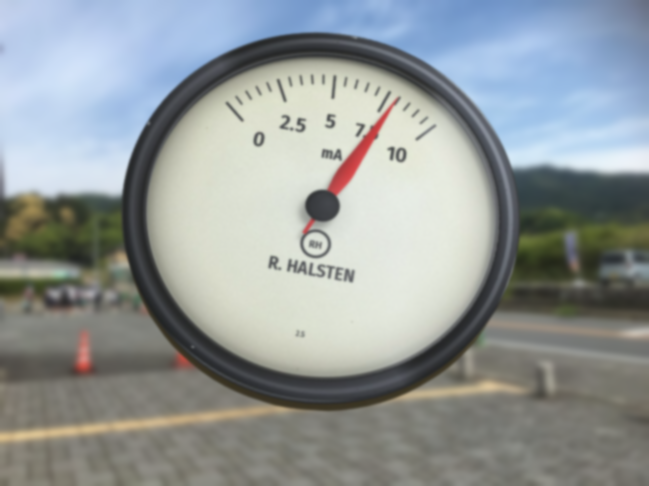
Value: value=8 unit=mA
